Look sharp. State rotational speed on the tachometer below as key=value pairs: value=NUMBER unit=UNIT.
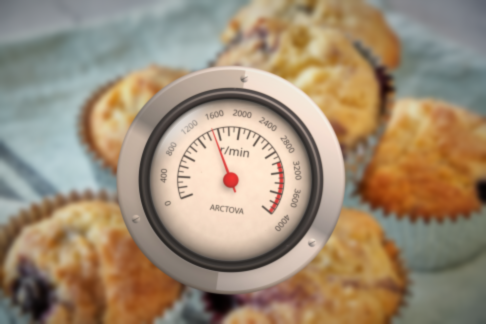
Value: value=1500 unit=rpm
